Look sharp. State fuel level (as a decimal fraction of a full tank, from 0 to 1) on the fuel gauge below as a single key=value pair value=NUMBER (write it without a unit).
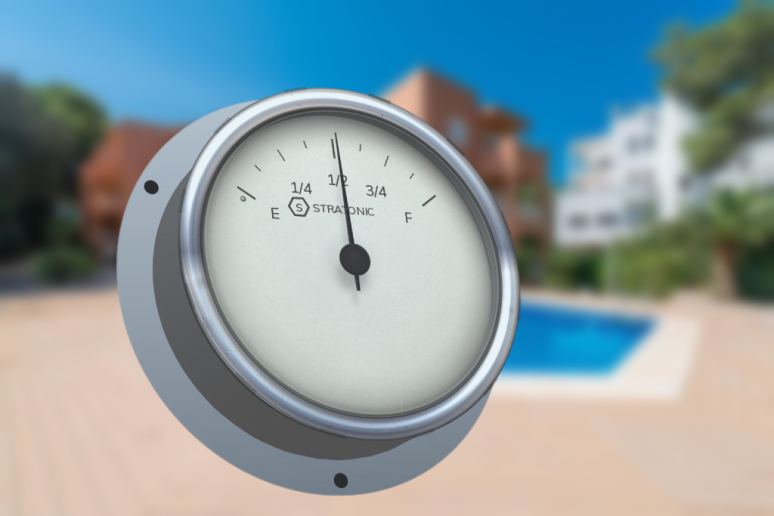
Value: value=0.5
